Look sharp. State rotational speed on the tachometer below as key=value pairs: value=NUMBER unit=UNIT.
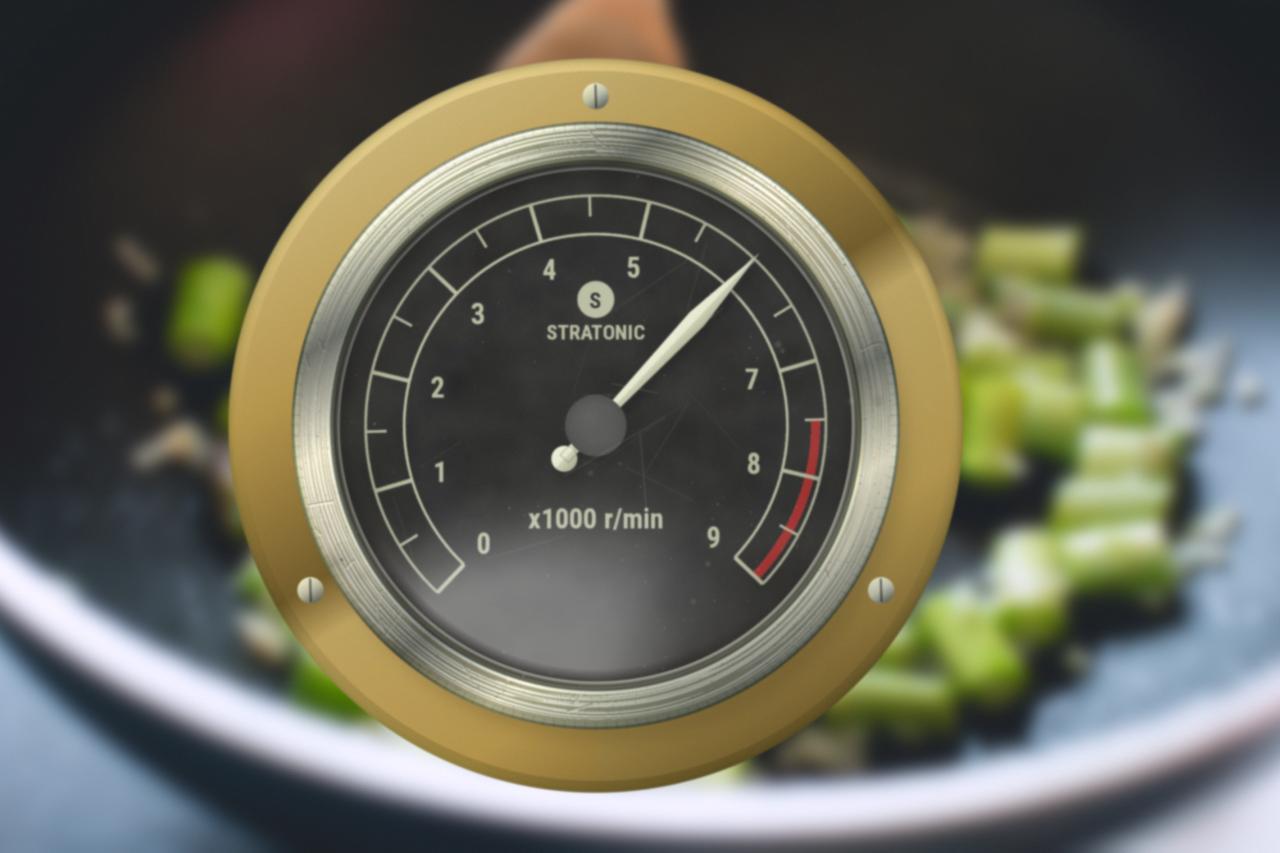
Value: value=6000 unit=rpm
